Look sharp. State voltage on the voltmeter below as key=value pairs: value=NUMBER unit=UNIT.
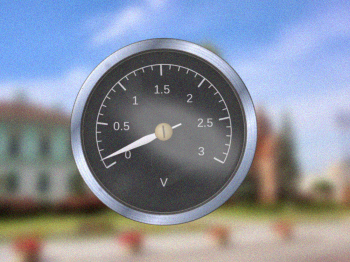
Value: value=0.1 unit=V
